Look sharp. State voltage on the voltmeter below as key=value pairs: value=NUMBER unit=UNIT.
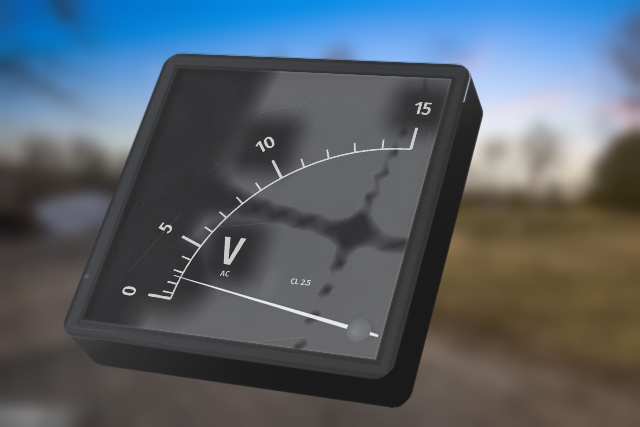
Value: value=2.5 unit=V
